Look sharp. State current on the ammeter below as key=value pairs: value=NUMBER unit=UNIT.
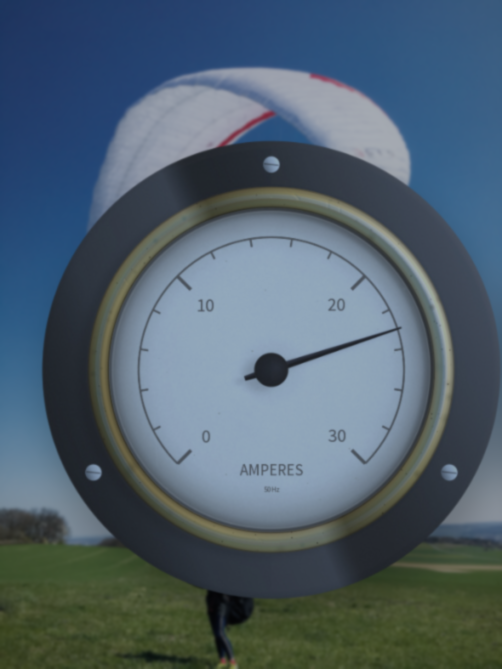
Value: value=23 unit=A
